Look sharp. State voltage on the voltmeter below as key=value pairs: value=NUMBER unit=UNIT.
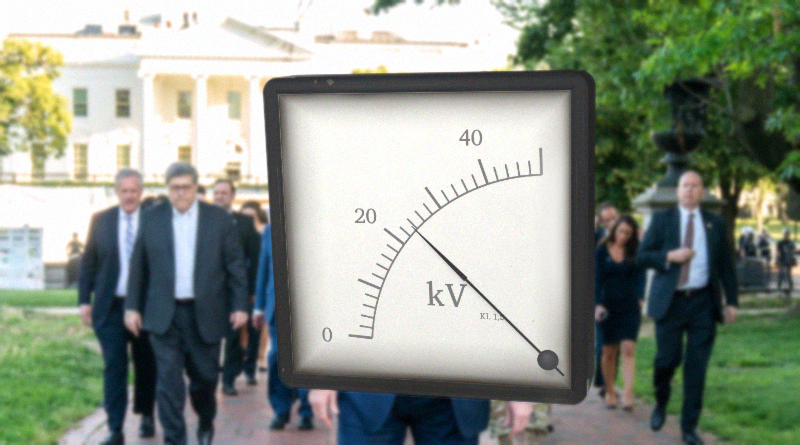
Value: value=24 unit=kV
